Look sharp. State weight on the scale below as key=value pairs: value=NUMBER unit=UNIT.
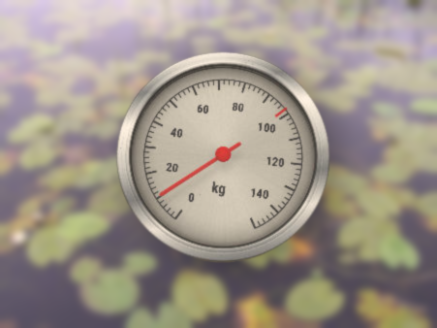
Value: value=10 unit=kg
